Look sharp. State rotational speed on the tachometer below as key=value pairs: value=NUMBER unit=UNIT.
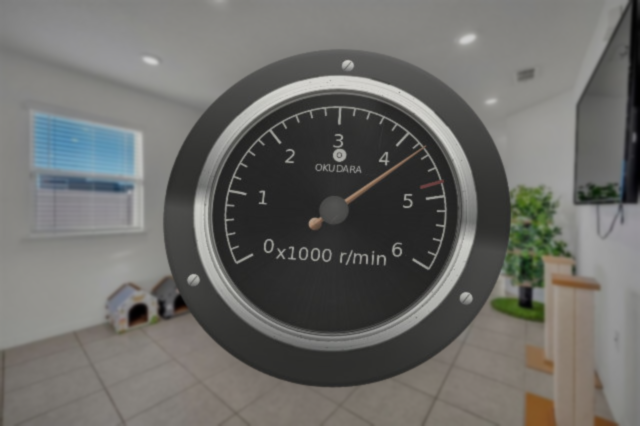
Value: value=4300 unit=rpm
